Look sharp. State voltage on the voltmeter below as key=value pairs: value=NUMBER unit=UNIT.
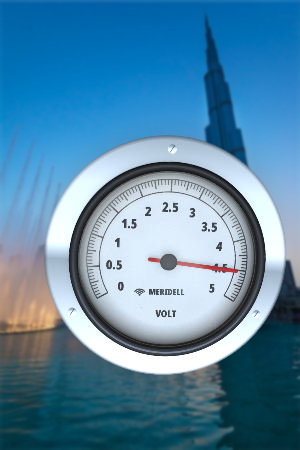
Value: value=4.5 unit=V
